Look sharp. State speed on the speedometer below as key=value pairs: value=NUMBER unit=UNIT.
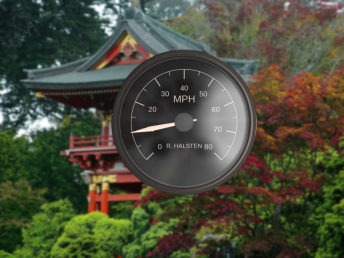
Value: value=10 unit=mph
